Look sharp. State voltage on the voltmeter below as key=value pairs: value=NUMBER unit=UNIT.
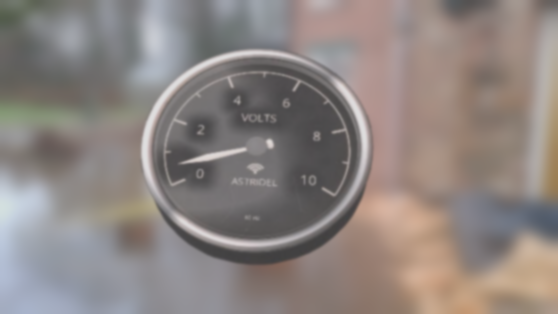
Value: value=0.5 unit=V
